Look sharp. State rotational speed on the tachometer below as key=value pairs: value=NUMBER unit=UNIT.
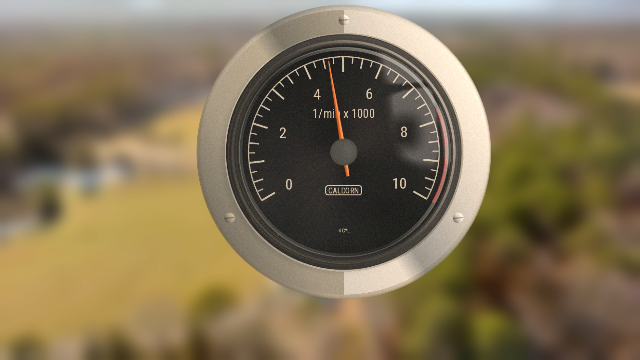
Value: value=4625 unit=rpm
